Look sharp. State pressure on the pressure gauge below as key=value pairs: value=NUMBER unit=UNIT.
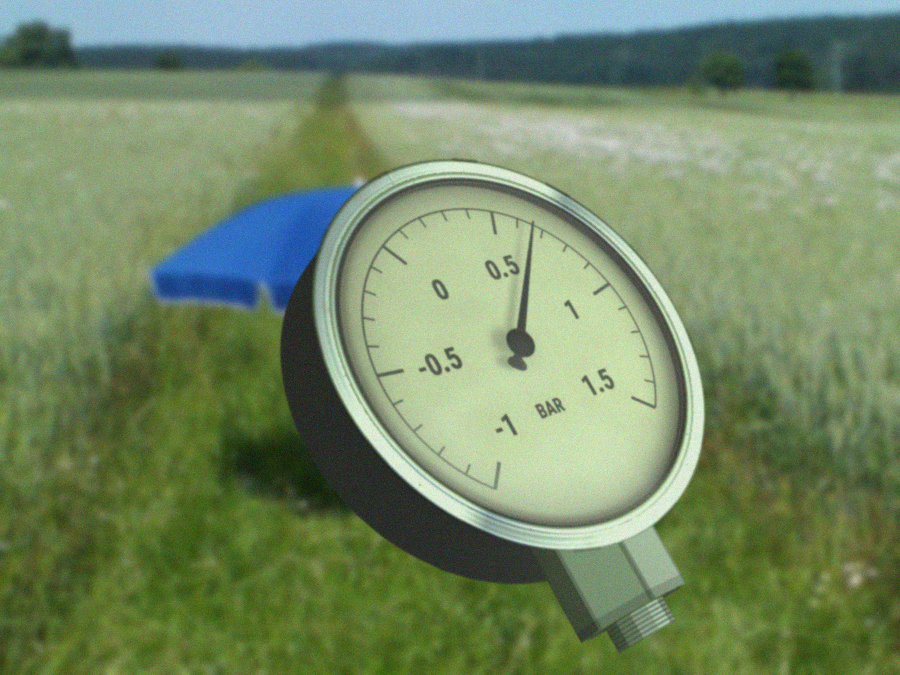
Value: value=0.65 unit=bar
